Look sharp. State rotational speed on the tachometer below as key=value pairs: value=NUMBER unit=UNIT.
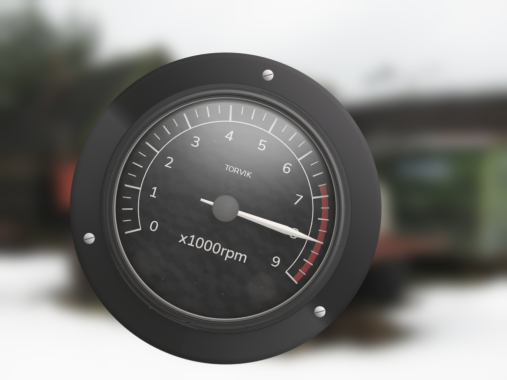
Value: value=8000 unit=rpm
